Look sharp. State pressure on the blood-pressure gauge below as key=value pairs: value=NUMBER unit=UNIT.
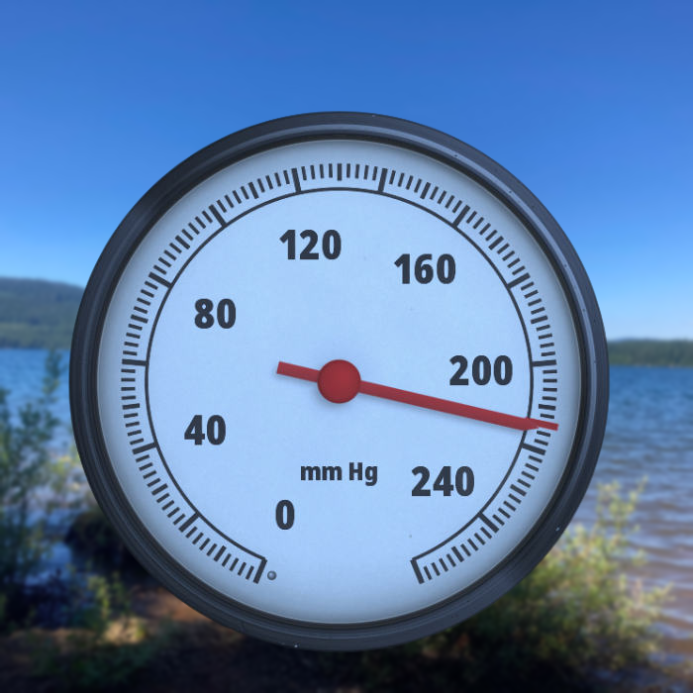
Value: value=215 unit=mmHg
